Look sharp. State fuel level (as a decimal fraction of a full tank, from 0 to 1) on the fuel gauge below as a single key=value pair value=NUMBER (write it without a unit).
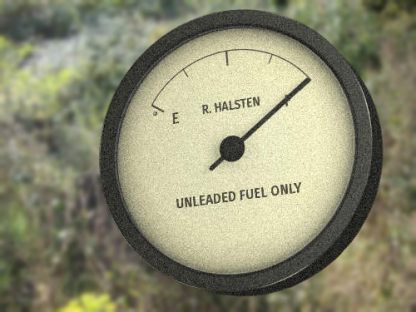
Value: value=1
